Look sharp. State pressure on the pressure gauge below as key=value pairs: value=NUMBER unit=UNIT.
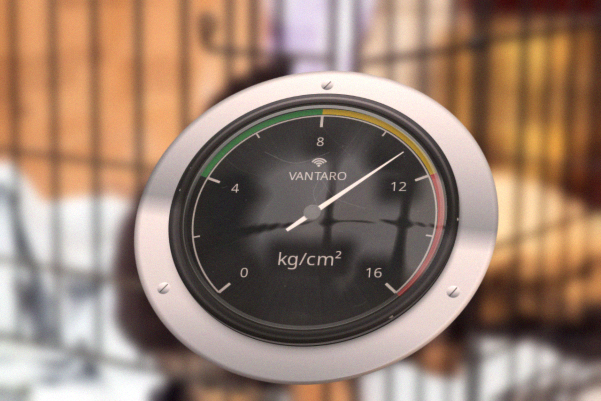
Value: value=11 unit=kg/cm²
